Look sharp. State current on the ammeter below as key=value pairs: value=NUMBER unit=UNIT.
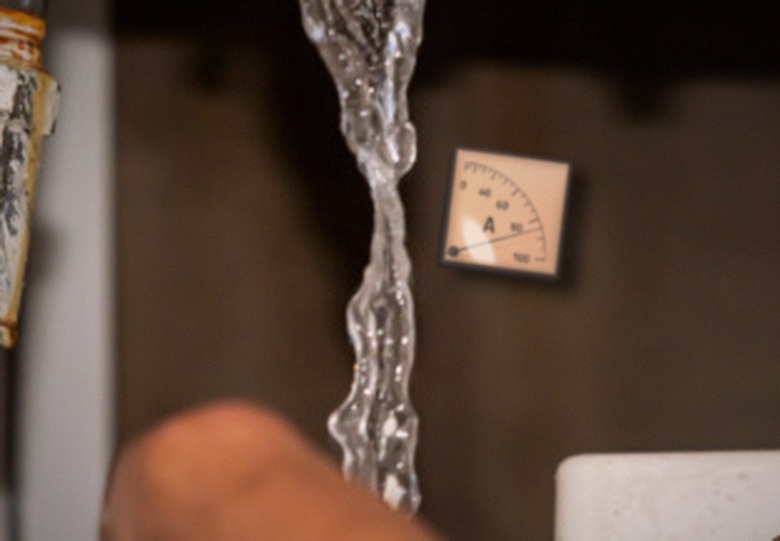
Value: value=85 unit=A
